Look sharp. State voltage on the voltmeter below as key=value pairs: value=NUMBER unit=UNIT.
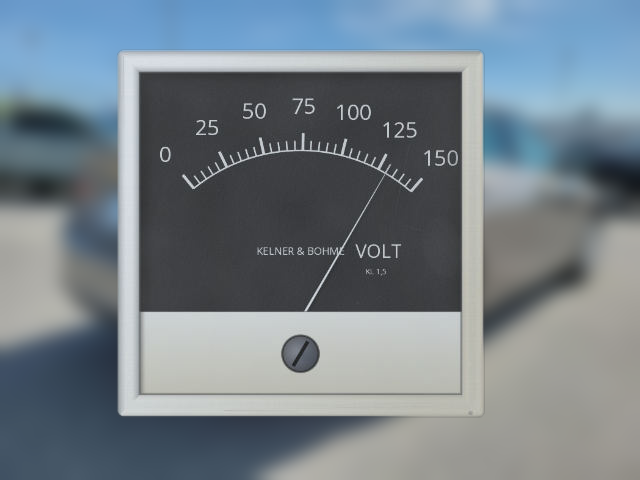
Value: value=130 unit=V
